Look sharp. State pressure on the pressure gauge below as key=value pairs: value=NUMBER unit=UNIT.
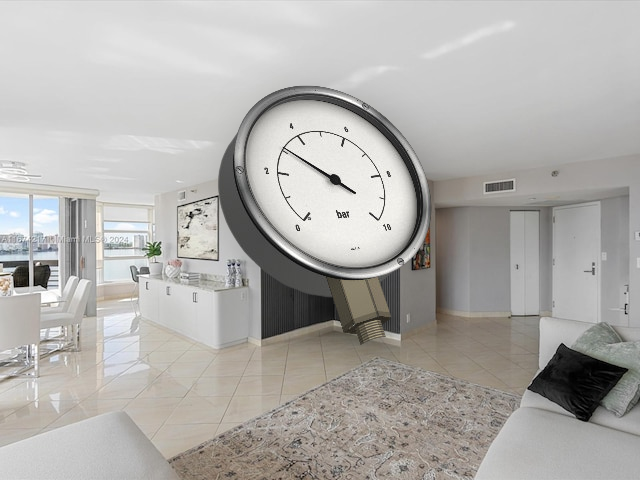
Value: value=3 unit=bar
